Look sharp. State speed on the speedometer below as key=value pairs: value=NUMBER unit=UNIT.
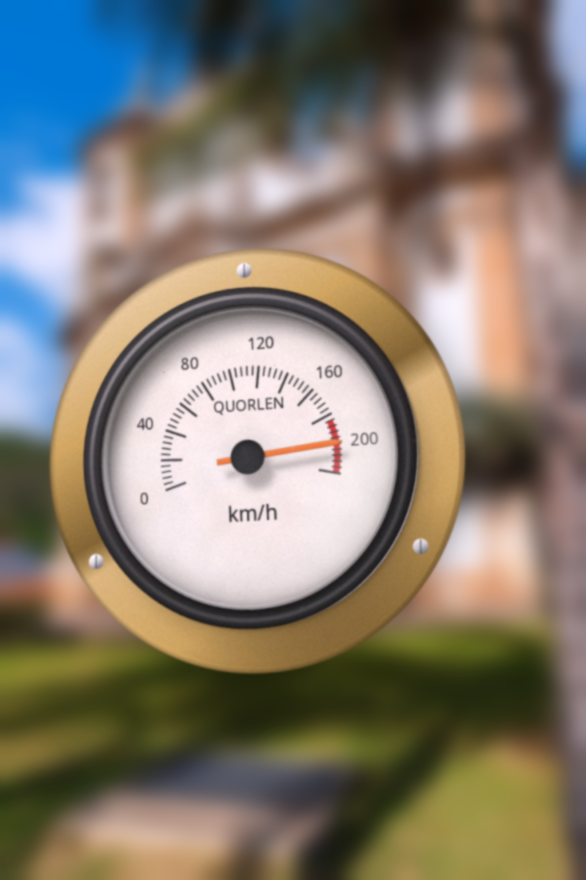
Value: value=200 unit=km/h
